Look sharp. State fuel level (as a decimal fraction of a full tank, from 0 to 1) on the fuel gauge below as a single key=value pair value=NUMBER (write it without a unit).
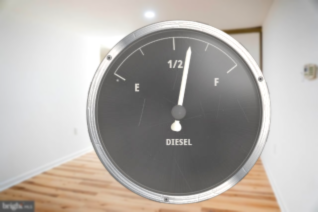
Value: value=0.625
